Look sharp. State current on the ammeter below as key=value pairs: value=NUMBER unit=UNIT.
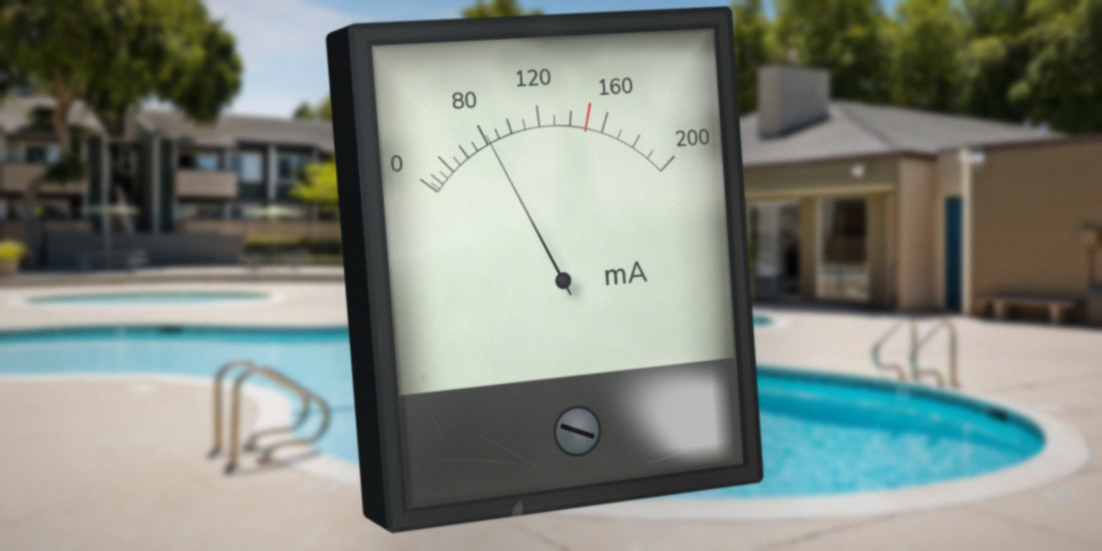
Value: value=80 unit=mA
